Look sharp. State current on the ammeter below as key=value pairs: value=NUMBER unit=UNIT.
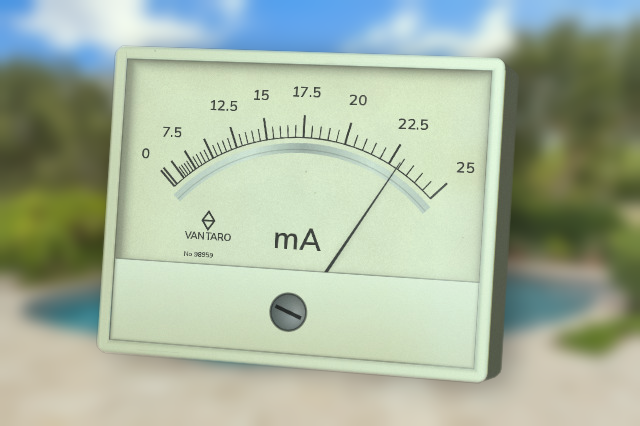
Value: value=23 unit=mA
